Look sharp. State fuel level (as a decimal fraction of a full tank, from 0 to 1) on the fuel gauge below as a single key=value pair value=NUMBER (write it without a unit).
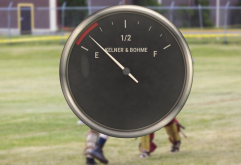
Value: value=0.125
